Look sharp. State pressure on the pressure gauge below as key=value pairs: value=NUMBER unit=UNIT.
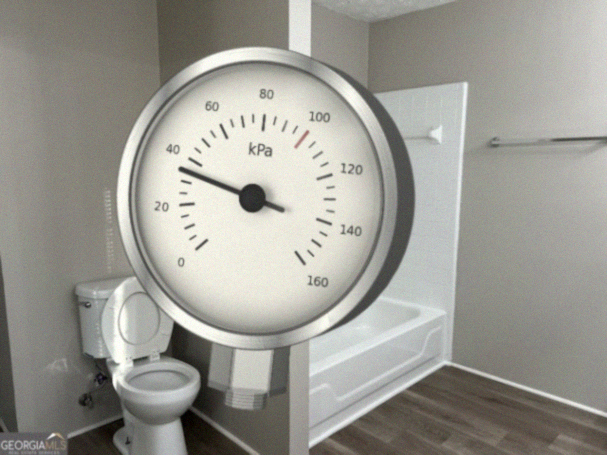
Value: value=35 unit=kPa
